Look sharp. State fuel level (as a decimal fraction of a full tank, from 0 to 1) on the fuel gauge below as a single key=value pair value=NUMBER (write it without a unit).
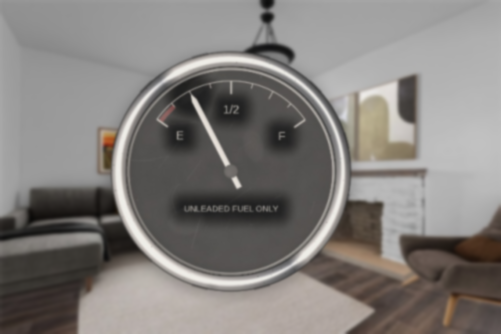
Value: value=0.25
